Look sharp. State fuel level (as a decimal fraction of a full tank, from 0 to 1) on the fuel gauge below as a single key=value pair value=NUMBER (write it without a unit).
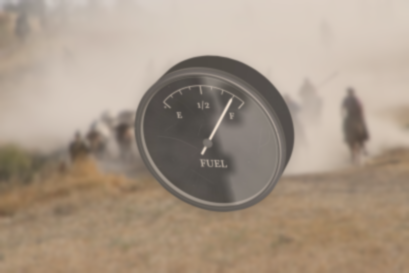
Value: value=0.875
